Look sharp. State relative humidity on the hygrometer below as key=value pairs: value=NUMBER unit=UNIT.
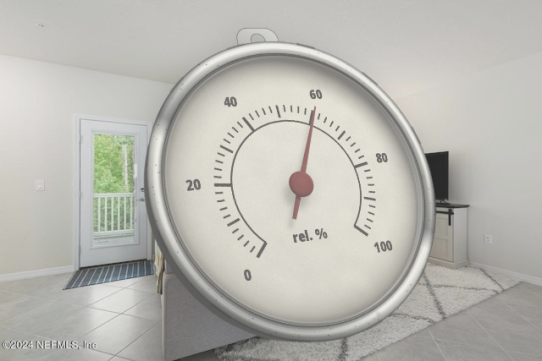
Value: value=60 unit=%
